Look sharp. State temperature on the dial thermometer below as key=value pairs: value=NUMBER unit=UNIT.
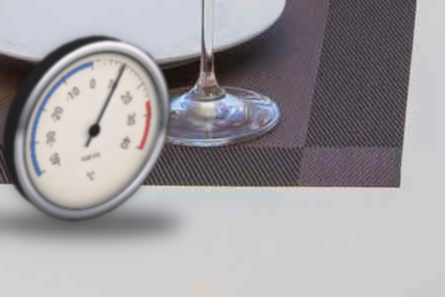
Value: value=10 unit=°C
